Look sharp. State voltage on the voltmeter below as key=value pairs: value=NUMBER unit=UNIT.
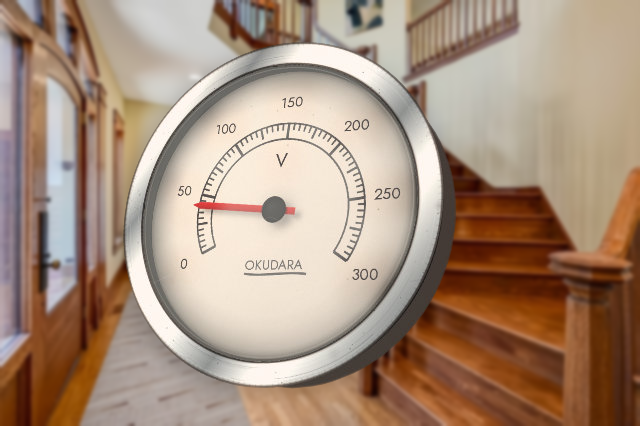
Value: value=40 unit=V
